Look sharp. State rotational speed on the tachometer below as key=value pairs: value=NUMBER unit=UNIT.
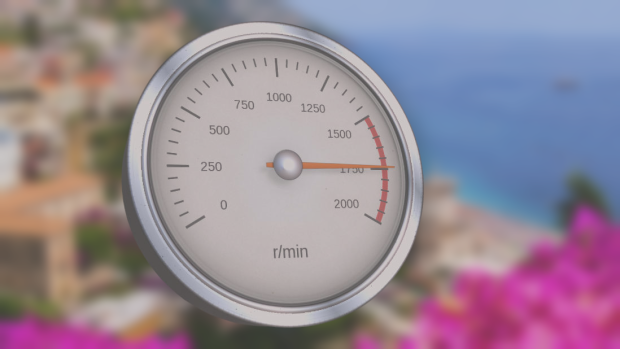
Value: value=1750 unit=rpm
